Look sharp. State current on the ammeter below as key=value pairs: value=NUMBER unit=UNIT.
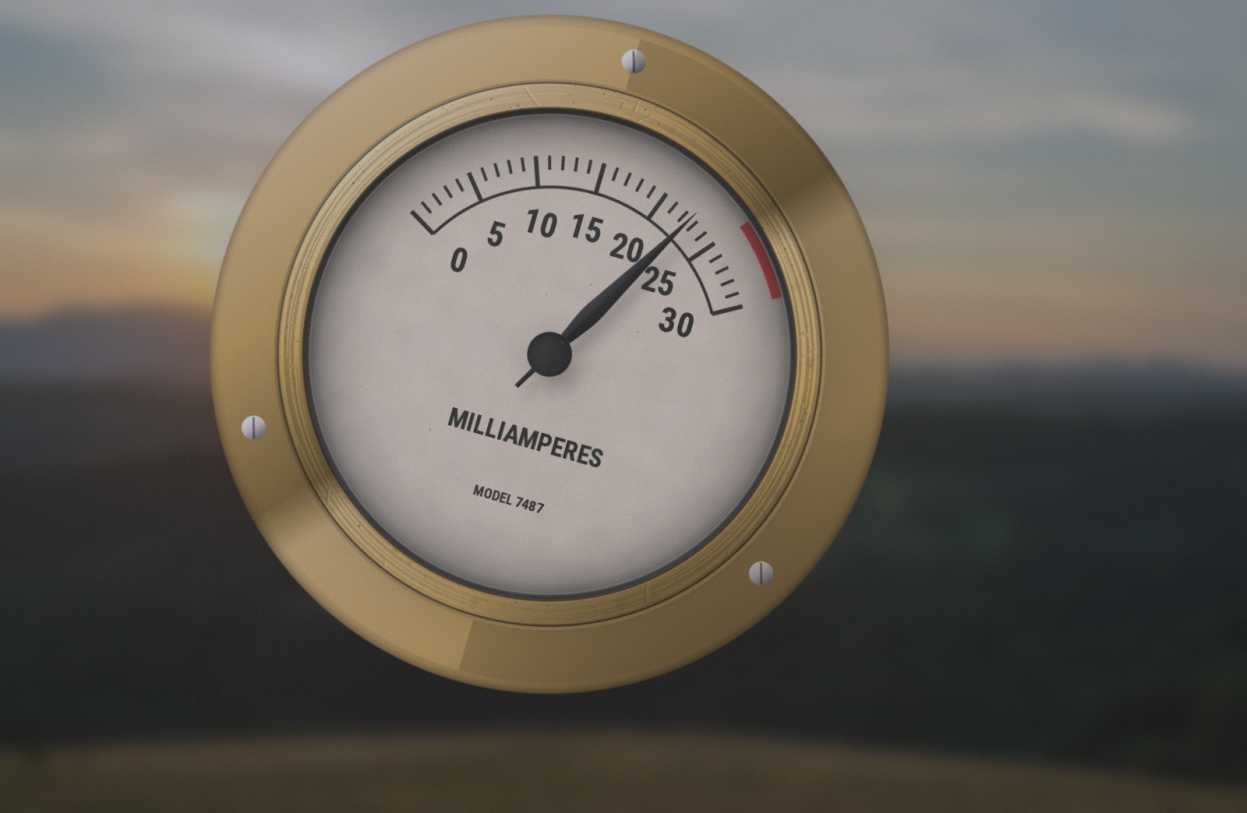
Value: value=22.5 unit=mA
